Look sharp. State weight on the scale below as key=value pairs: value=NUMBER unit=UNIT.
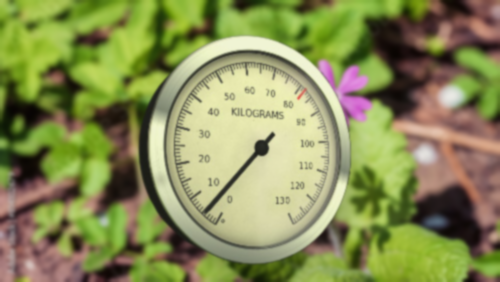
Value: value=5 unit=kg
